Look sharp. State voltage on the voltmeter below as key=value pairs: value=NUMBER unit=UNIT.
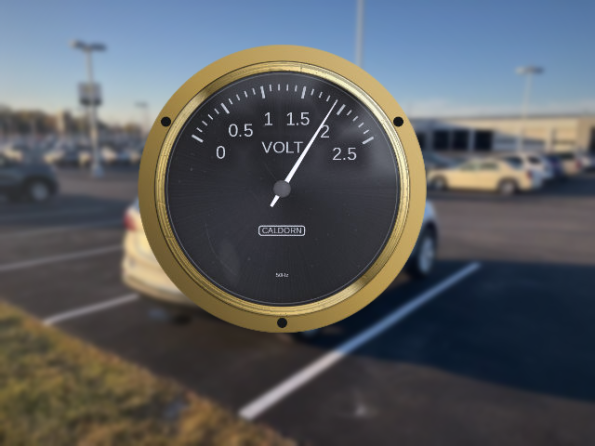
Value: value=1.9 unit=V
